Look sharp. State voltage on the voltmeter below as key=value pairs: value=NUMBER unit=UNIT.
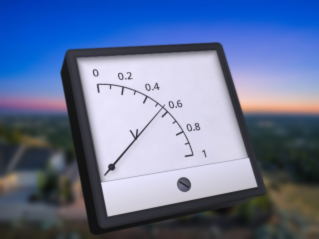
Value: value=0.55 unit=V
